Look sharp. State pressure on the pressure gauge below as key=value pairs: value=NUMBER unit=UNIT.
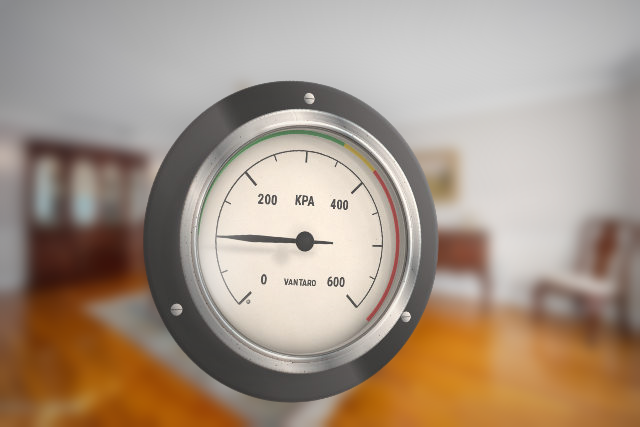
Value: value=100 unit=kPa
